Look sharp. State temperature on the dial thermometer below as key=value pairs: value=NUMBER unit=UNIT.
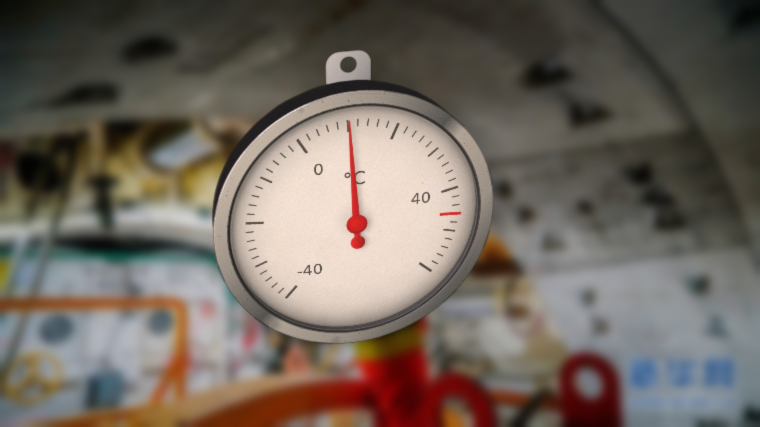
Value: value=10 unit=°C
